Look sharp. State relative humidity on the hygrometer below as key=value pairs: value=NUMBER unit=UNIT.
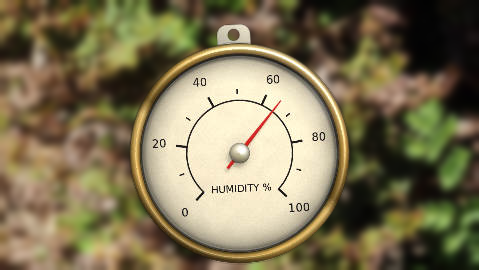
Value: value=65 unit=%
